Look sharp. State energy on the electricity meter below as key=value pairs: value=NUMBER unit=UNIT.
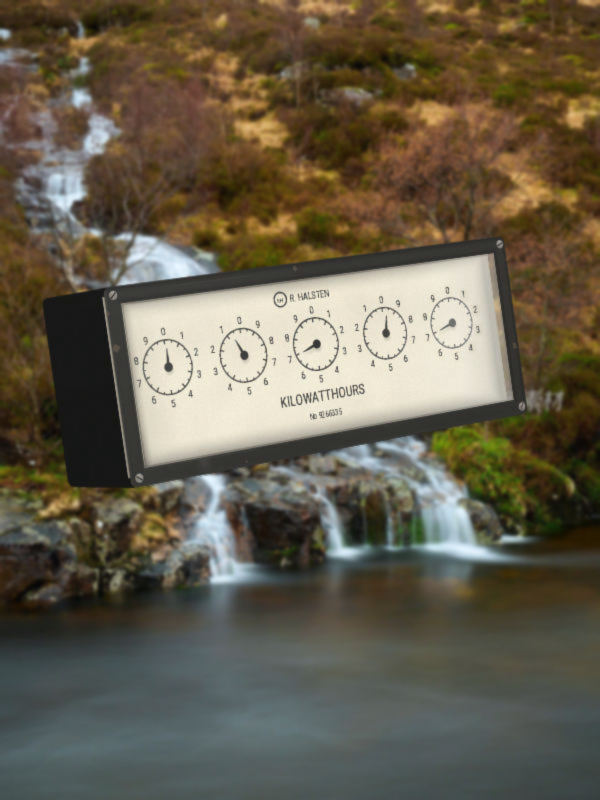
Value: value=697 unit=kWh
